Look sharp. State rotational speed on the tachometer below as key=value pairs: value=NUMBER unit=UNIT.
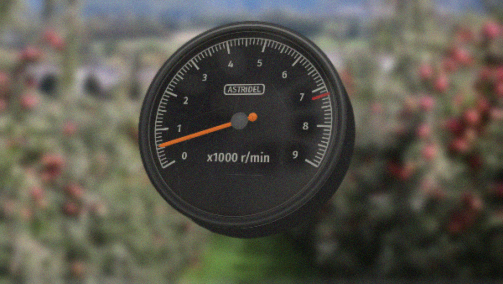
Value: value=500 unit=rpm
